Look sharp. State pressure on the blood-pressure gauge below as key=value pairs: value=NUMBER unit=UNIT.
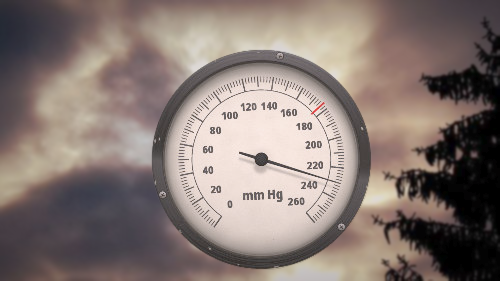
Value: value=230 unit=mmHg
